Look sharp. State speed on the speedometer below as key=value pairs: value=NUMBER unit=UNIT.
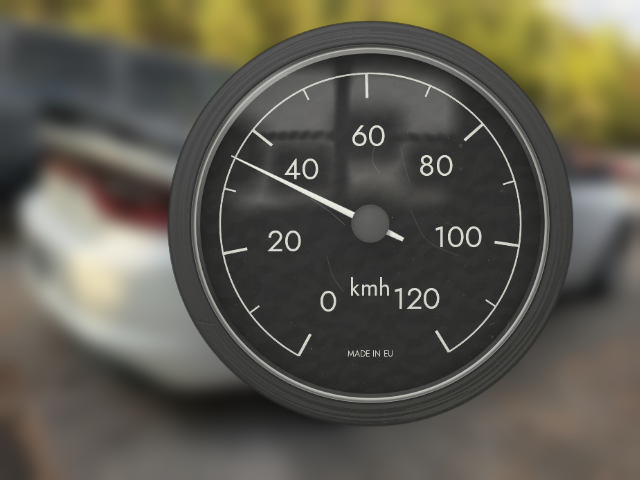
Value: value=35 unit=km/h
